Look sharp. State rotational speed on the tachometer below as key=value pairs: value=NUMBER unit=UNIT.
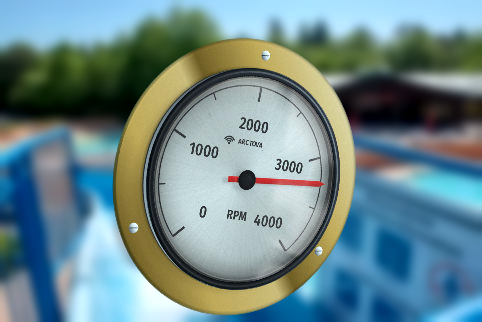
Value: value=3250 unit=rpm
